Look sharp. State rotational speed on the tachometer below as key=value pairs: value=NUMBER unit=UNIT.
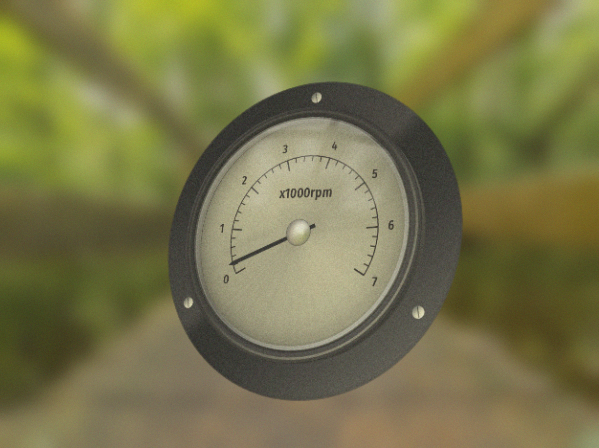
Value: value=200 unit=rpm
